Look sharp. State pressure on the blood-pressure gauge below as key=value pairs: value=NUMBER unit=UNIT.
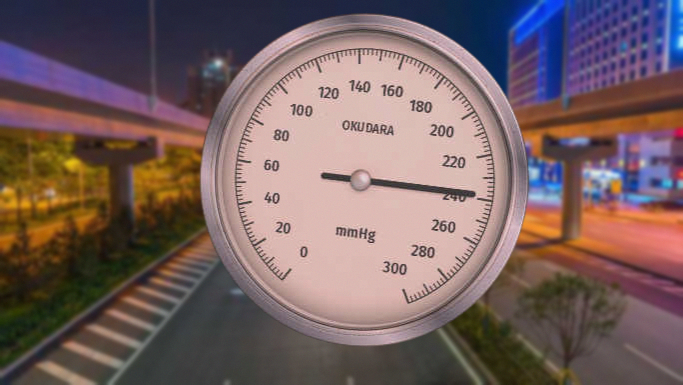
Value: value=238 unit=mmHg
